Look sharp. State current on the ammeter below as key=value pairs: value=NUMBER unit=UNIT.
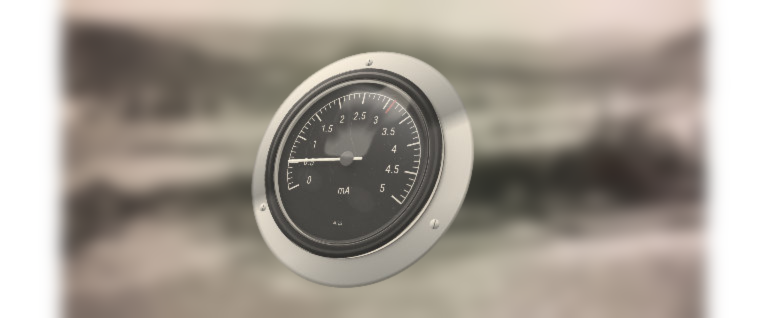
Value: value=0.5 unit=mA
